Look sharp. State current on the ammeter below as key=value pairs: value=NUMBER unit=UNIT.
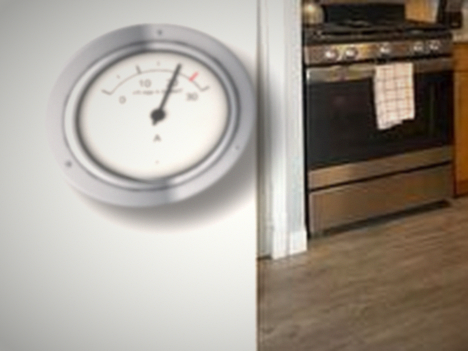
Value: value=20 unit=A
